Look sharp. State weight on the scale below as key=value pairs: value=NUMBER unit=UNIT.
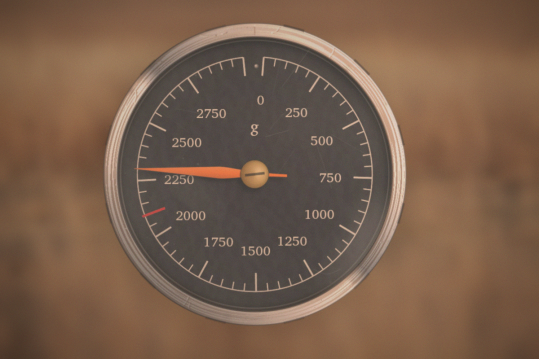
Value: value=2300 unit=g
